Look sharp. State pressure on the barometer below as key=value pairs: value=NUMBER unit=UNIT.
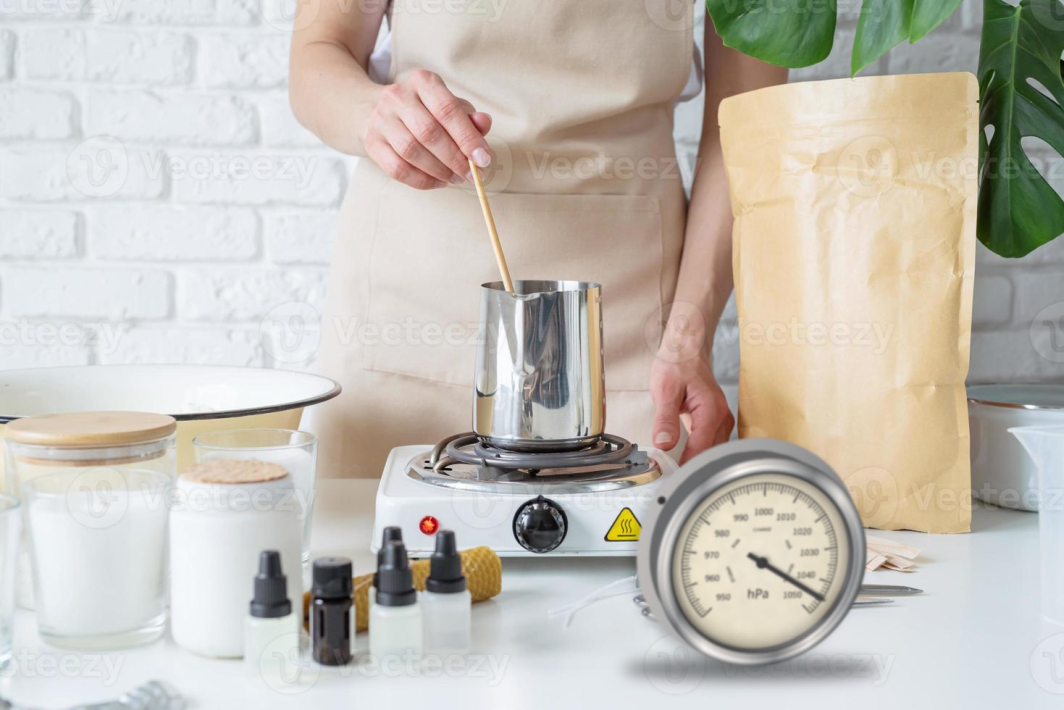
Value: value=1045 unit=hPa
